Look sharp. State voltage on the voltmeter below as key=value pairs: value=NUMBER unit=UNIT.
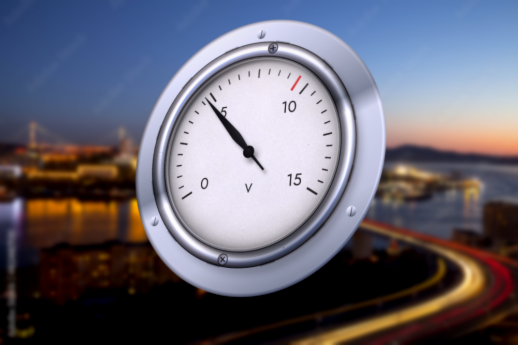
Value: value=4.75 unit=V
